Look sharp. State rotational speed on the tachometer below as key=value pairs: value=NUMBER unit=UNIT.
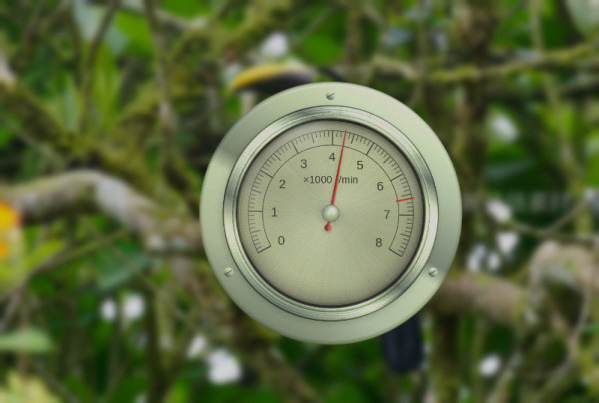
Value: value=4300 unit=rpm
